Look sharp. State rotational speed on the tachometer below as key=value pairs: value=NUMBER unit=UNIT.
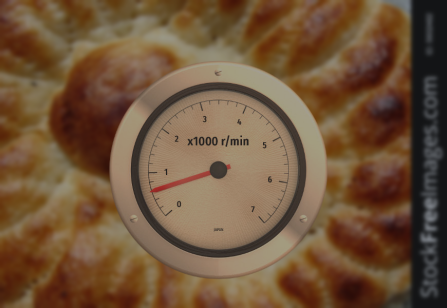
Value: value=600 unit=rpm
